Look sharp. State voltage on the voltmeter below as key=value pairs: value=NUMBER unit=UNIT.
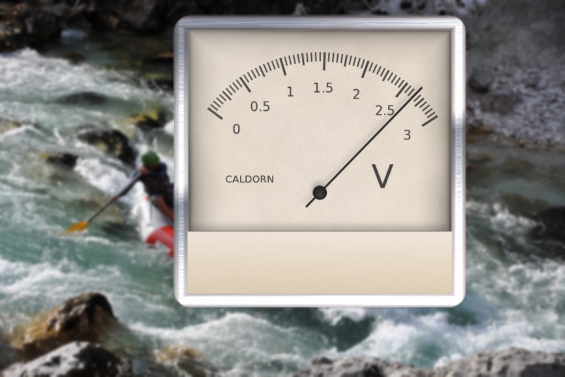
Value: value=2.65 unit=V
